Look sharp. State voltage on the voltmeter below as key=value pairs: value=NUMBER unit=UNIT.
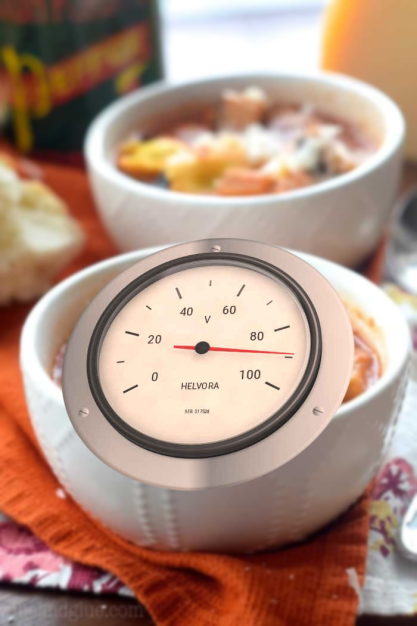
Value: value=90 unit=V
